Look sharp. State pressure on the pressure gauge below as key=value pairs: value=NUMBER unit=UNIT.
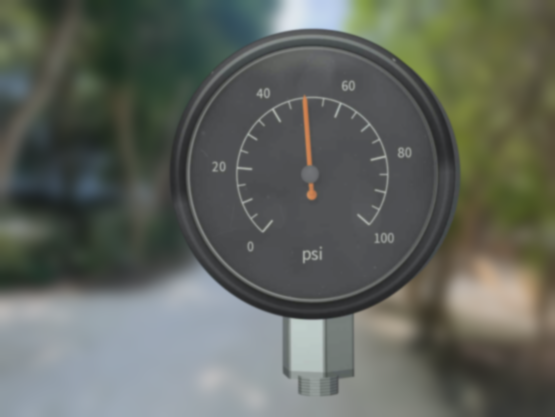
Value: value=50 unit=psi
